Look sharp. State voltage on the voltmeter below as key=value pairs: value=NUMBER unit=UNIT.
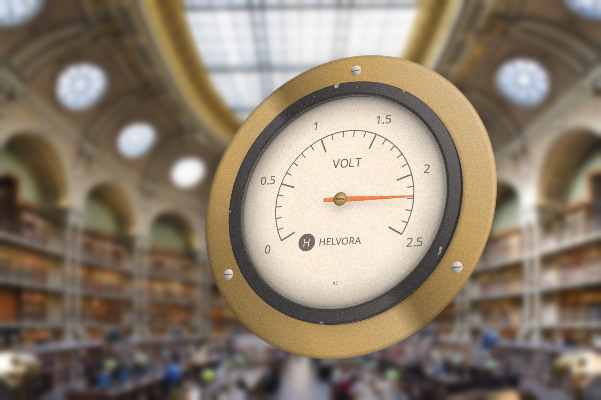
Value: value=2.2 unit=V
